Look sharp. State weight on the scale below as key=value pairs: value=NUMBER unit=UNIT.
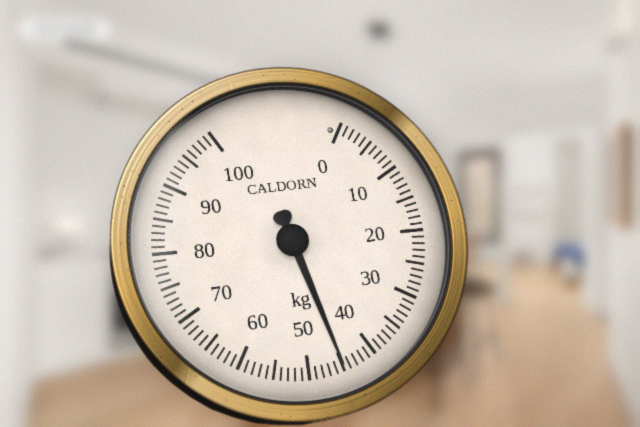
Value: value=45 unit=kg
